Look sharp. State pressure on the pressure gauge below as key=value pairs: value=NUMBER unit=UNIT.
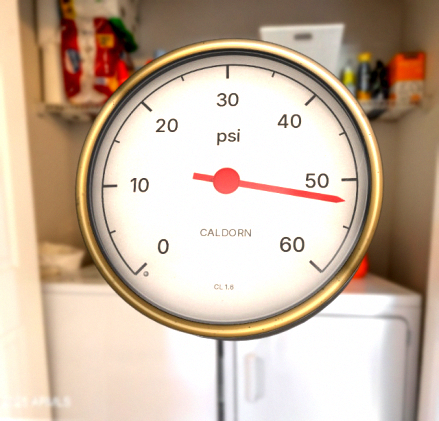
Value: value=52.5 unit=psi
